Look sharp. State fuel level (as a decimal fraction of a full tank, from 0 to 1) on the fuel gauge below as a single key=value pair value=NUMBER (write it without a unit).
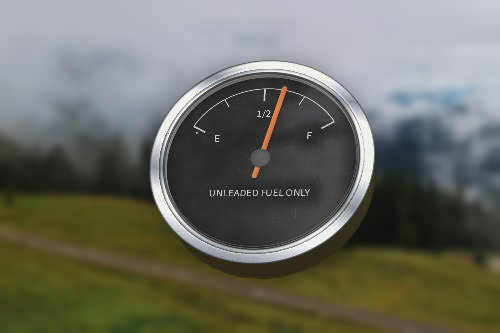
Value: value=0.625
